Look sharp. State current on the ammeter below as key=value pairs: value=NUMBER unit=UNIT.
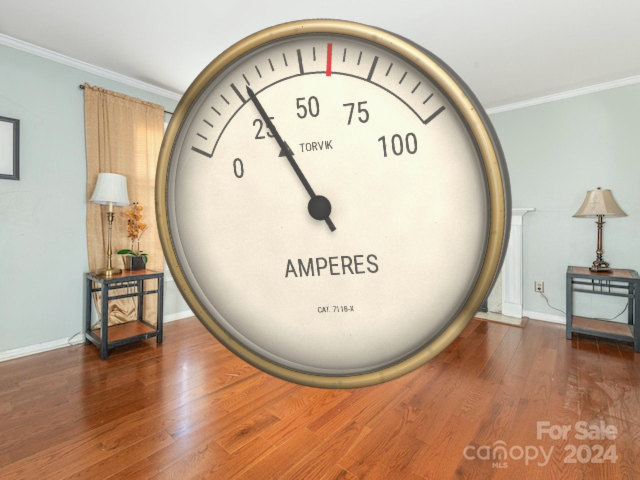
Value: value=30 unit=A
